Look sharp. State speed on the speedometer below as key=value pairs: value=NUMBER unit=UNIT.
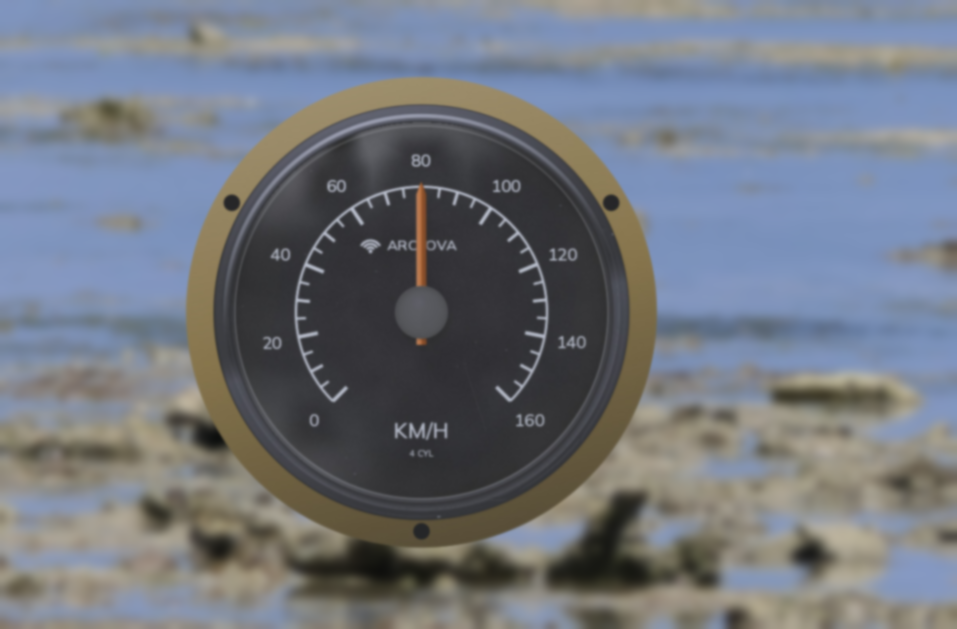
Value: value=80 unit=km/h
